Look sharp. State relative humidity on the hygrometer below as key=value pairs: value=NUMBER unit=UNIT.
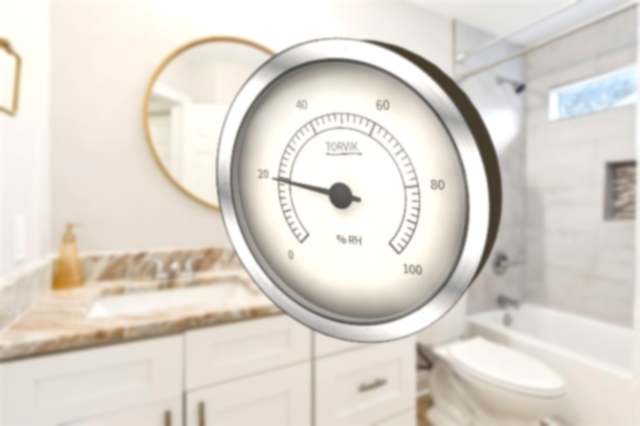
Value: value=20 unit=%
